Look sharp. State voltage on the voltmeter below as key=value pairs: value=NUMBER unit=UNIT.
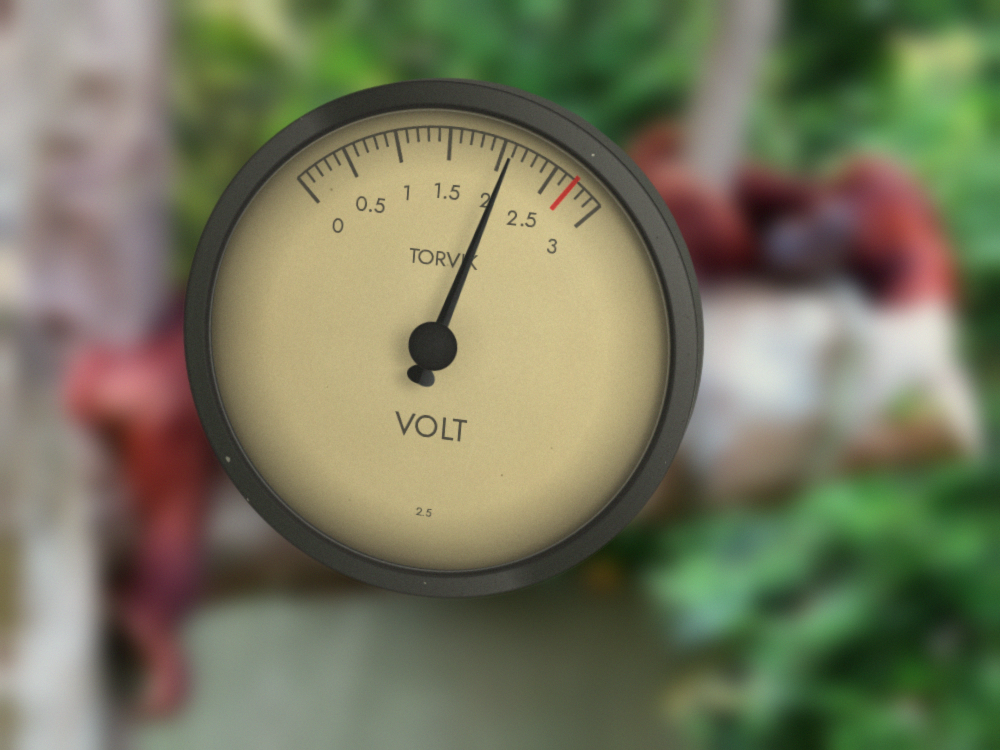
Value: value=2.1 unit=V
